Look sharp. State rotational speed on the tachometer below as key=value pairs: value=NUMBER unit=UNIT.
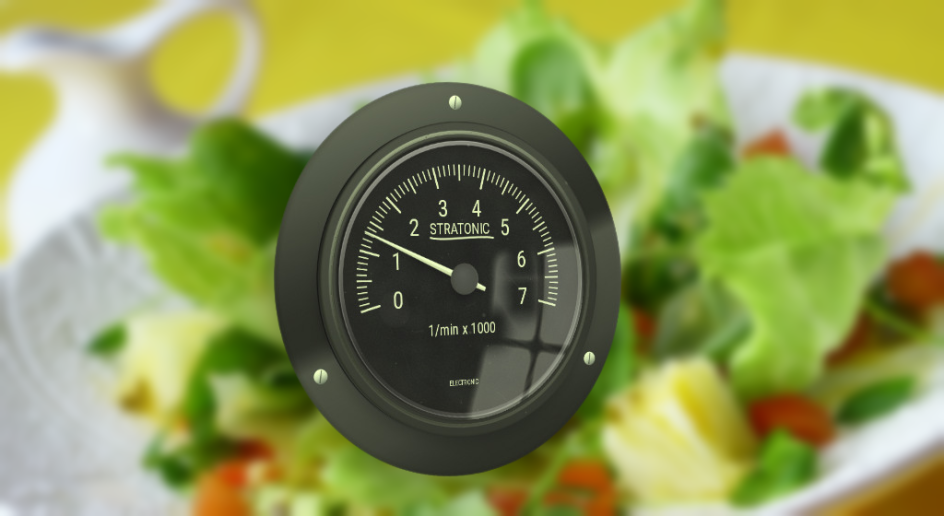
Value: value=1300 unit=rpm
